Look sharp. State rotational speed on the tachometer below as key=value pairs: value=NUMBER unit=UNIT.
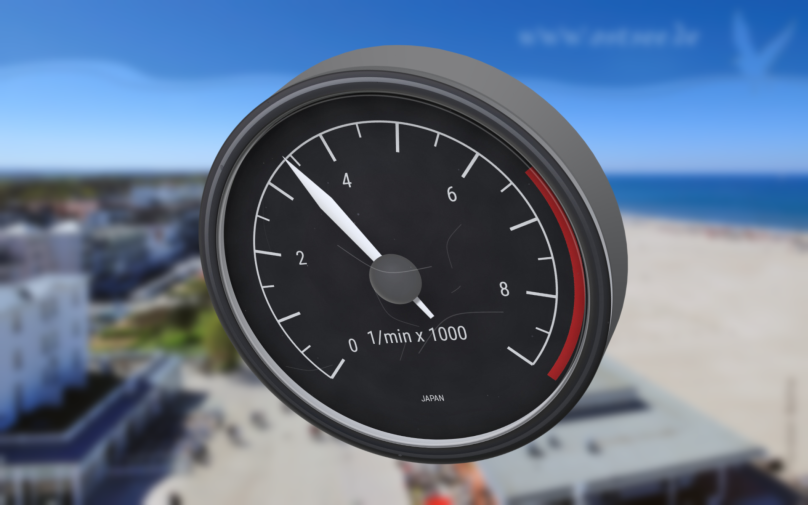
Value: value=3500 unit=rpm
